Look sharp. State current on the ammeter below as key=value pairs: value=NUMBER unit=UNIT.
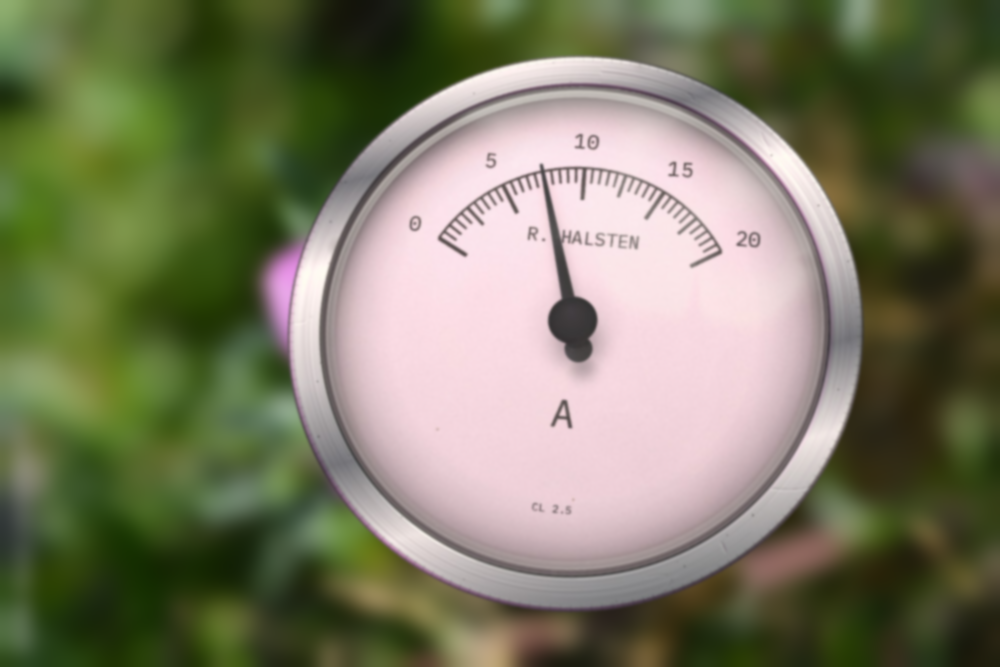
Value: value=7.5 unit=A
